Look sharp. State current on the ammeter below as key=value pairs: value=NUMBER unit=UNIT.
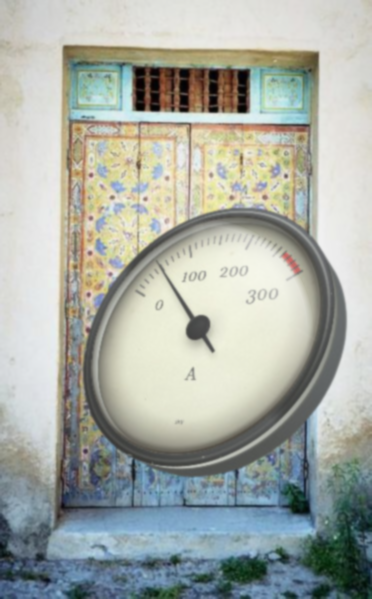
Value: value=50 unit=A
